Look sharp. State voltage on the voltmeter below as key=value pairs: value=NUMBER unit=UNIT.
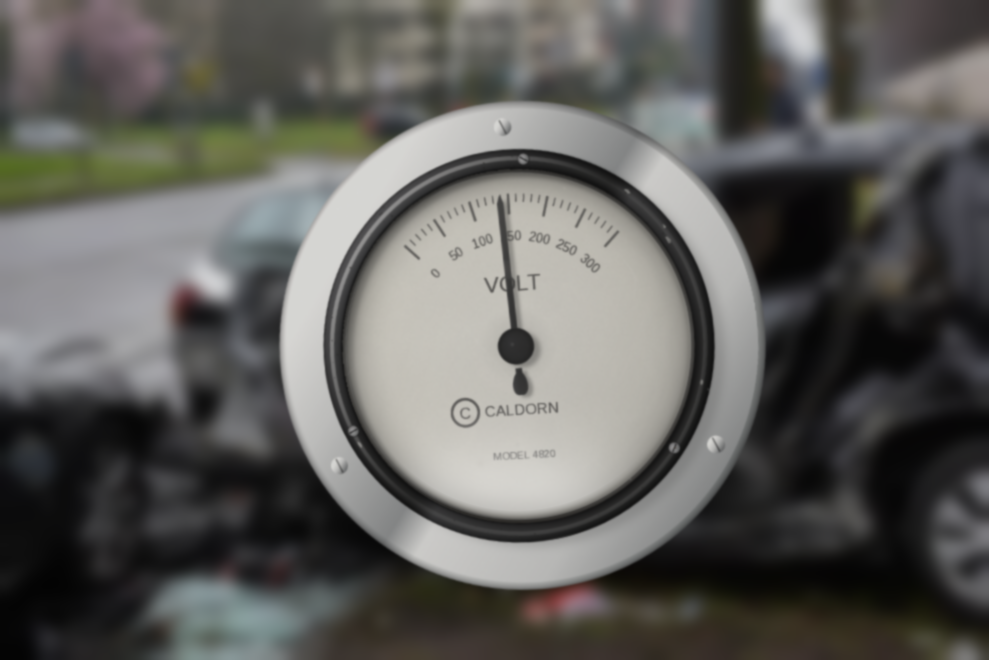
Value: value=140 unit=V
